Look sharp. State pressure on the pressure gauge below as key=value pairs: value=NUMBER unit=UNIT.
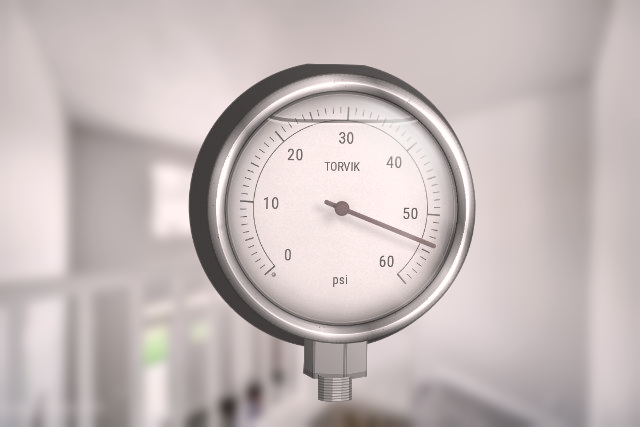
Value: value=54 unit=psi
